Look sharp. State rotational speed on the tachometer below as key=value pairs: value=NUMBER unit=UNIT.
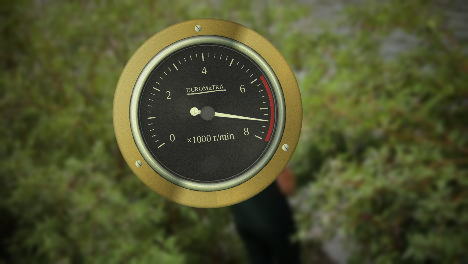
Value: value=7400 unit=rpm
